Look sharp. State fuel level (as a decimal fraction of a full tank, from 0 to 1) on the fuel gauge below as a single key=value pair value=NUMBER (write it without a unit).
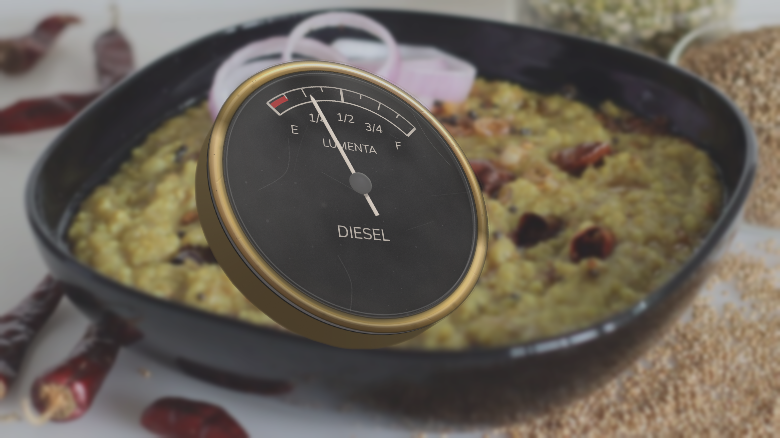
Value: value=0.25
